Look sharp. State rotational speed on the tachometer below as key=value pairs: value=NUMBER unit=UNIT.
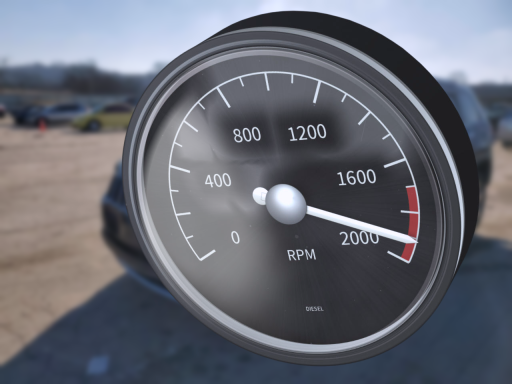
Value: value=1900 unit=rpm
